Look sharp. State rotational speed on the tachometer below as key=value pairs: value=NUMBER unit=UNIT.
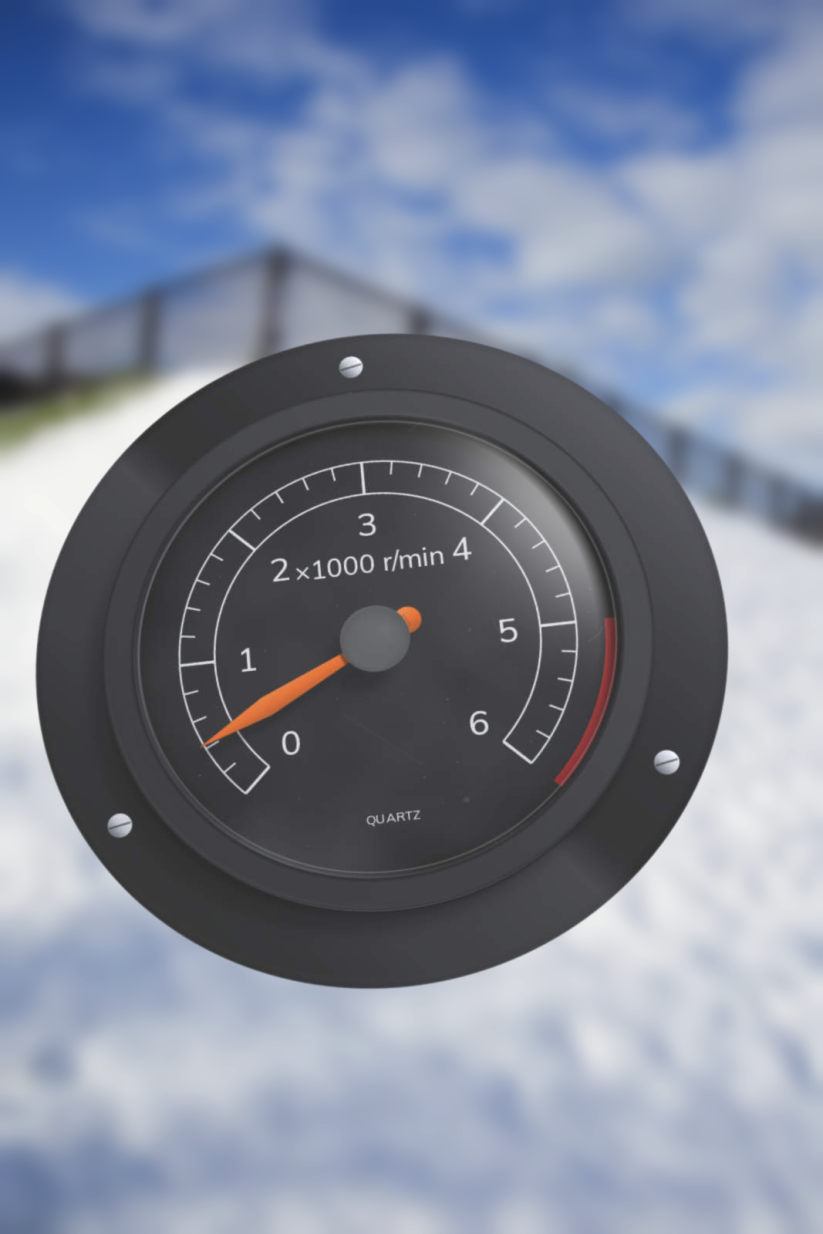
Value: value=400 unit=rpm
